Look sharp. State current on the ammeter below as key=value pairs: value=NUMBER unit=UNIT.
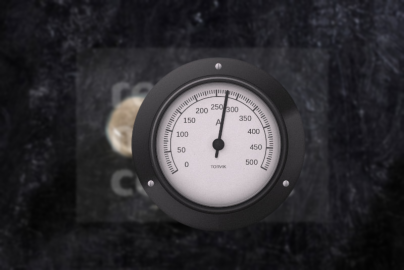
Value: value=275 unit=A
